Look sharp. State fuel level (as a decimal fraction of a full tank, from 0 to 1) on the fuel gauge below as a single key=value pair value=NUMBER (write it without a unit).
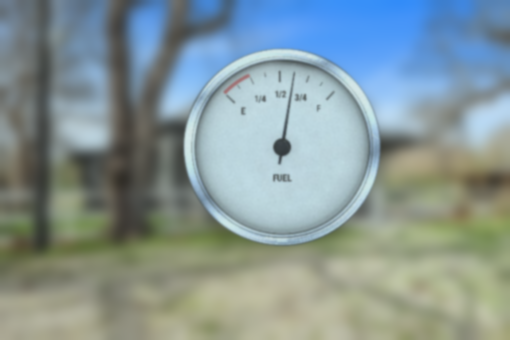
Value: value=0.625
